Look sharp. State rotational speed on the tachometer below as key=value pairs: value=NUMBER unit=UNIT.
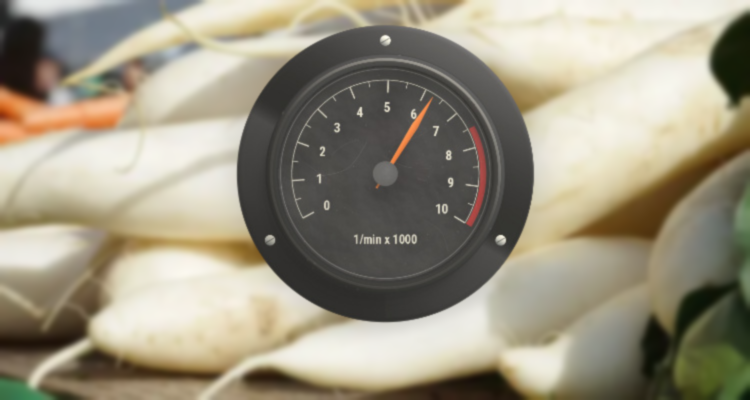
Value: value=6250 unit=rpm
